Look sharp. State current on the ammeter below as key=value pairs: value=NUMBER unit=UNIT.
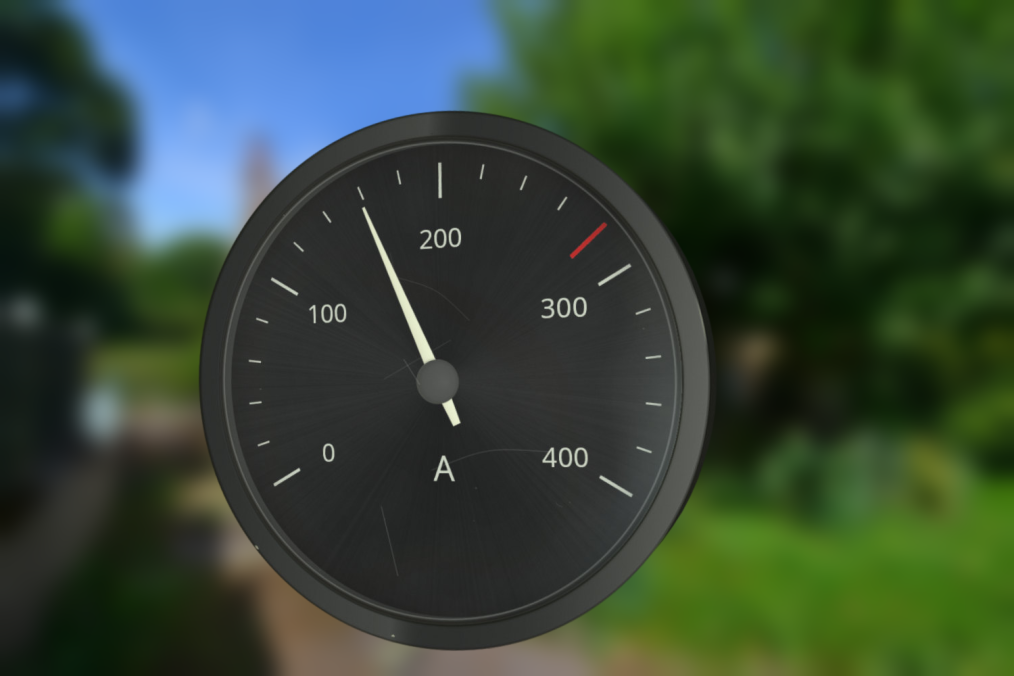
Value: value=160 unit=A
